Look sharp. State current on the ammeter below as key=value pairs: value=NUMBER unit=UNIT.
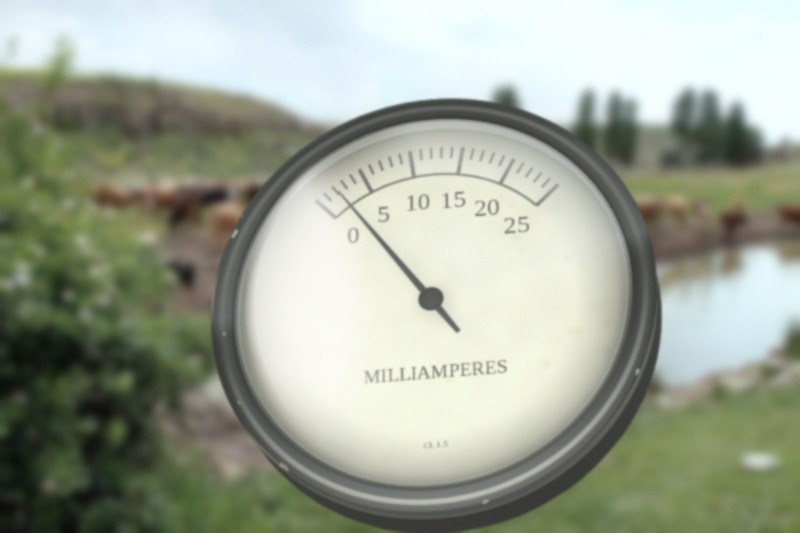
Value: value=2 unit=mA
